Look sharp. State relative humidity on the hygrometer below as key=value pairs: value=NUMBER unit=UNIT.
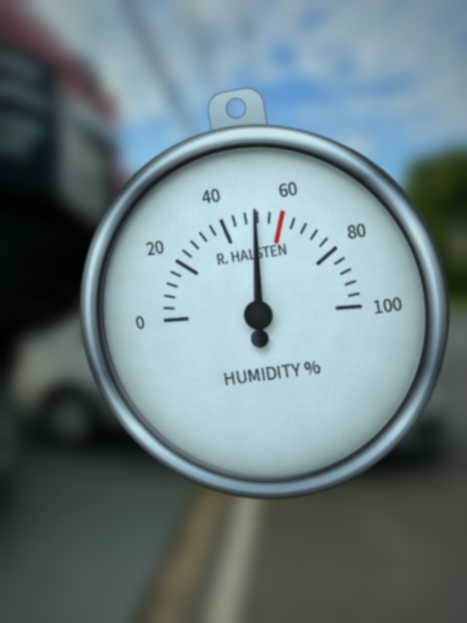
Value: value=52 unit=%
